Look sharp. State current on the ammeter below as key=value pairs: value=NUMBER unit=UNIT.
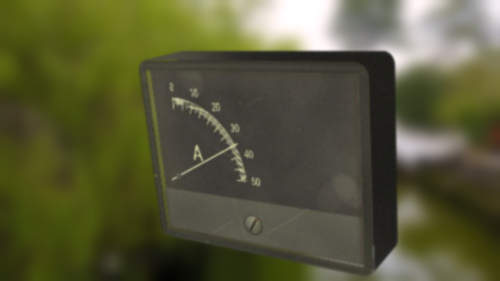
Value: value=35 unit=A
